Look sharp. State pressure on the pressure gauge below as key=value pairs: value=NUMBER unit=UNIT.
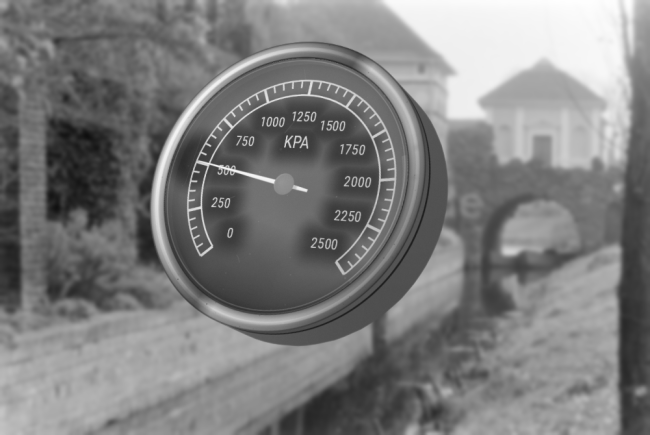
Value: value=500 unit=kPa
